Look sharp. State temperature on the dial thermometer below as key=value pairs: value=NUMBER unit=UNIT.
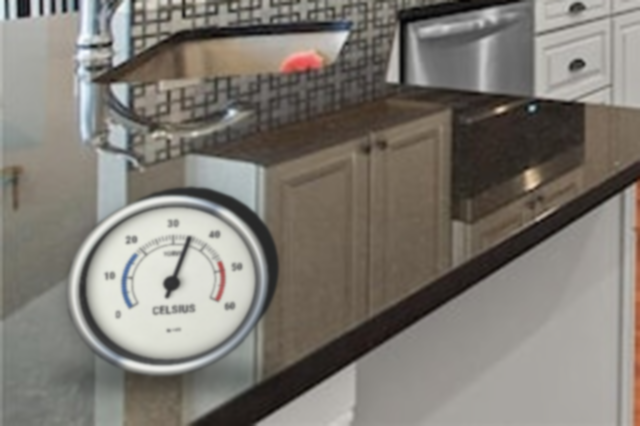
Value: value=35 unit=°C
